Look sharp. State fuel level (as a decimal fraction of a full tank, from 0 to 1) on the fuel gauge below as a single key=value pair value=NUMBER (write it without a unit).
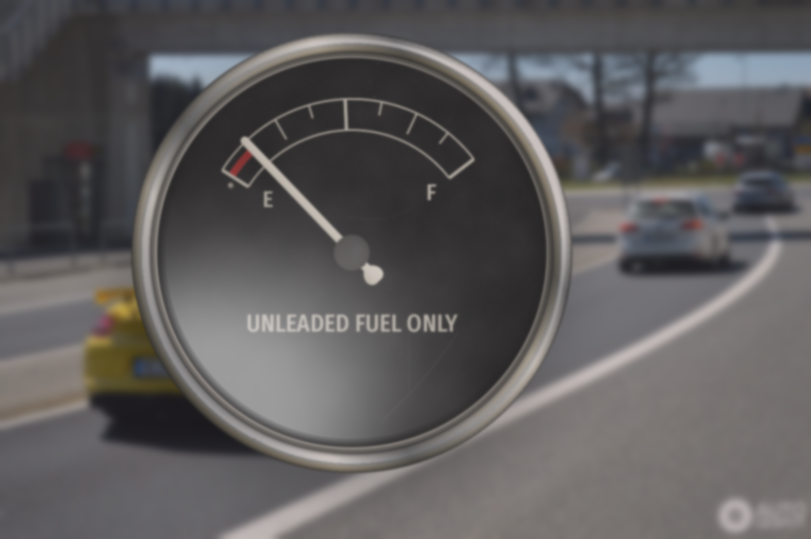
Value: value=0.125
